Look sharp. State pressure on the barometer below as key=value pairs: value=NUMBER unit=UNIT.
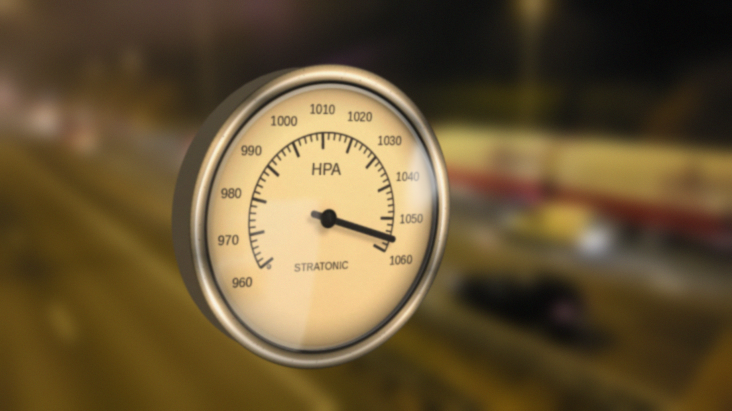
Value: value=1056 unit=hPa
